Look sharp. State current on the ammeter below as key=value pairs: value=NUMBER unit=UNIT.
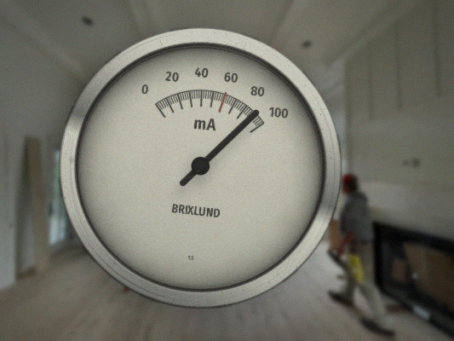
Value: value=90 unit=mA
